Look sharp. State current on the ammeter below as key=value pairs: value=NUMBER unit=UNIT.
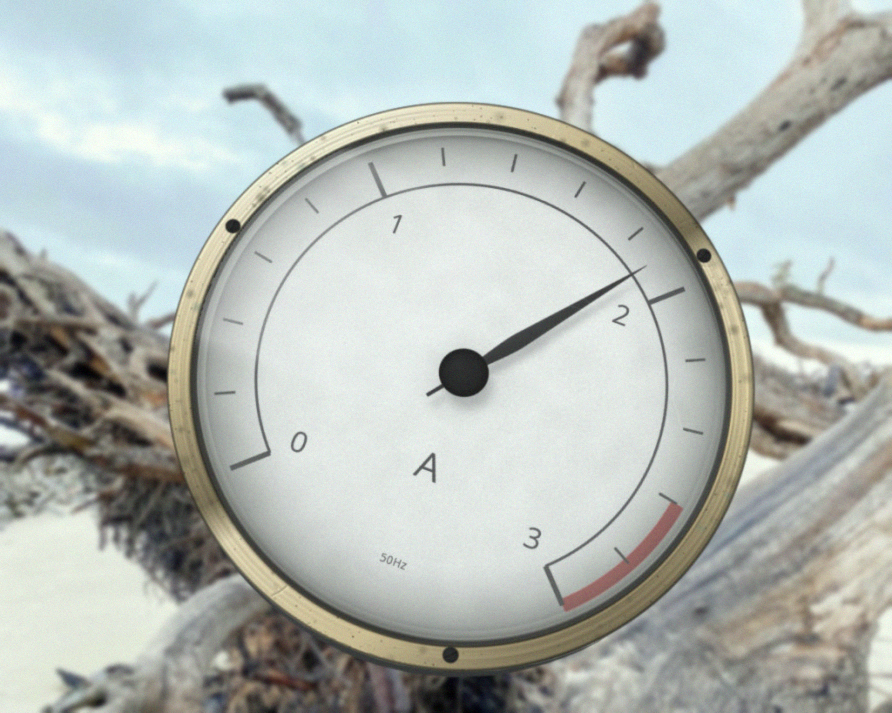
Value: value=1.9 unit=A
